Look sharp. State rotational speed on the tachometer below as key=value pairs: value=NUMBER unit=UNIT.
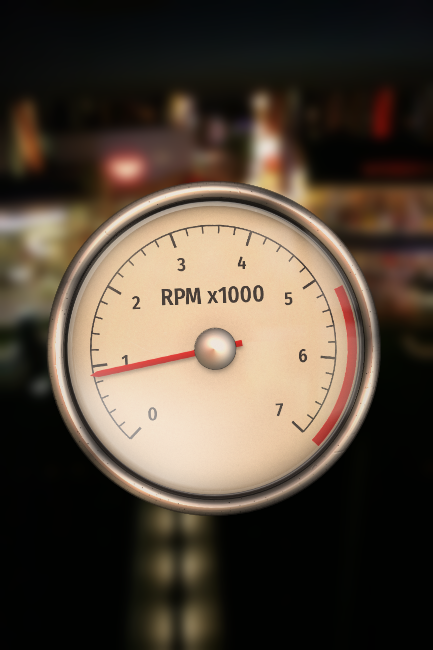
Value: value=900 unit=rpm
